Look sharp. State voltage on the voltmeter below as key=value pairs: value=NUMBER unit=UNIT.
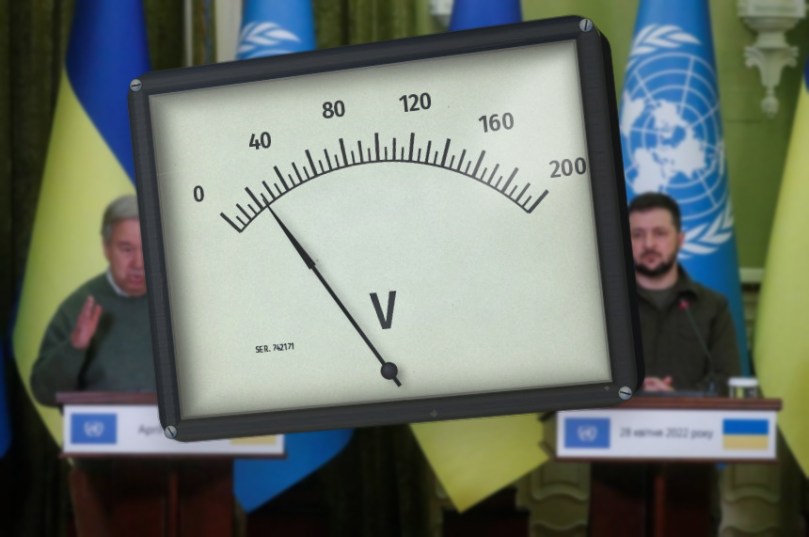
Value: value=25 unit=V
